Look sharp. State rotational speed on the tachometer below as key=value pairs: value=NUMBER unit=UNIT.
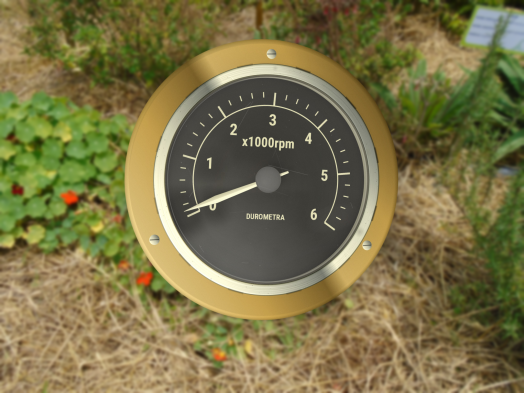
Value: value=100 unit=rpm
